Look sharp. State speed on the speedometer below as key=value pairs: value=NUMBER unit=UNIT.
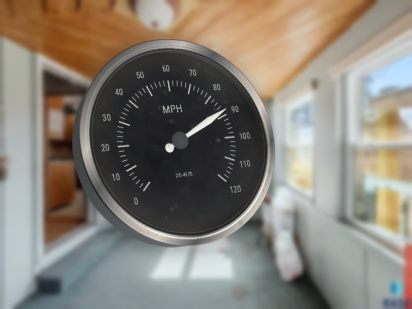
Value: value=88 unit=mph
